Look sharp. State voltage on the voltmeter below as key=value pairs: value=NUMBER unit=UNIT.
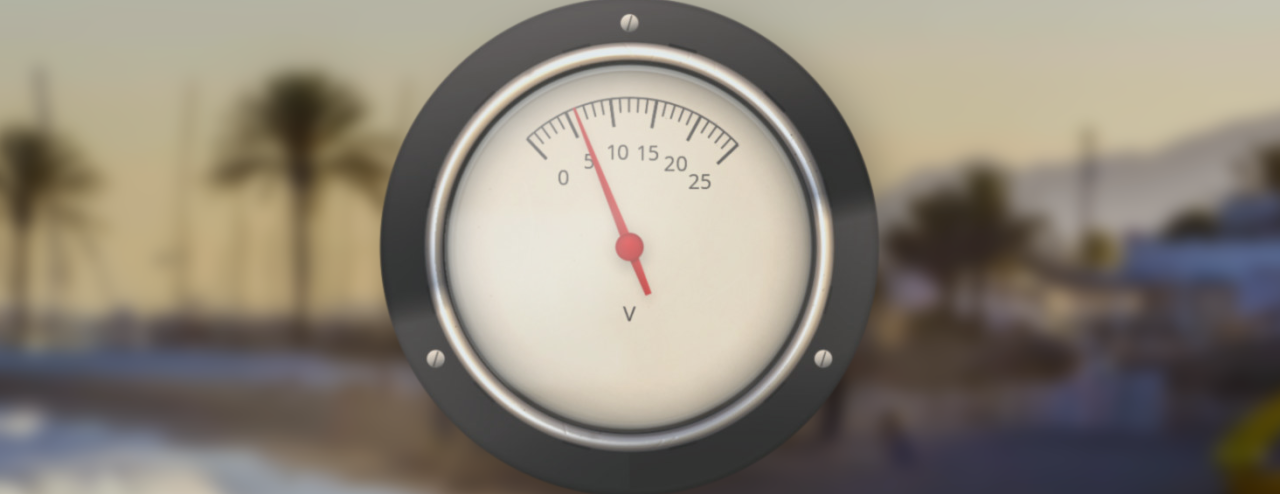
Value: value=6 unit=V
